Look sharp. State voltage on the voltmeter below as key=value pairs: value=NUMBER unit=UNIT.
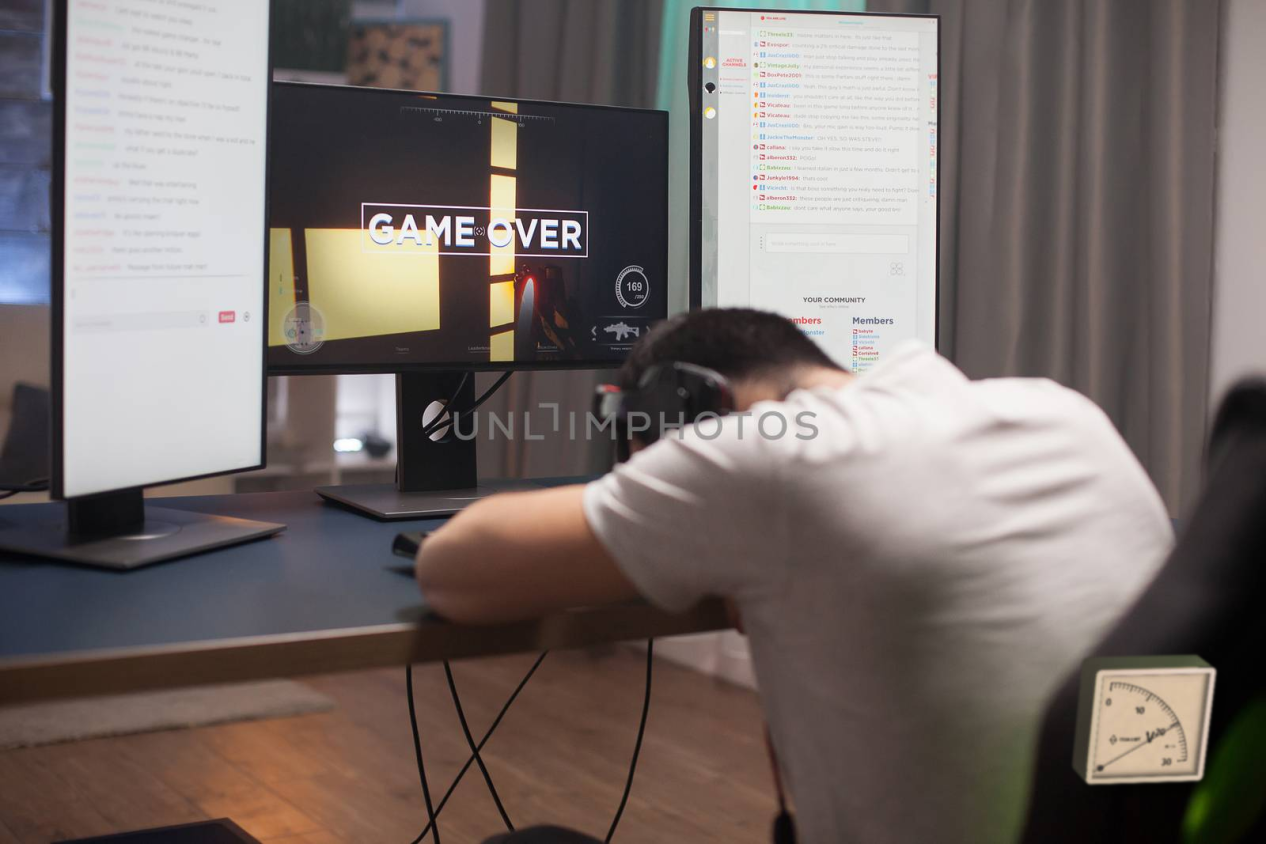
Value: value=20 unit=V
